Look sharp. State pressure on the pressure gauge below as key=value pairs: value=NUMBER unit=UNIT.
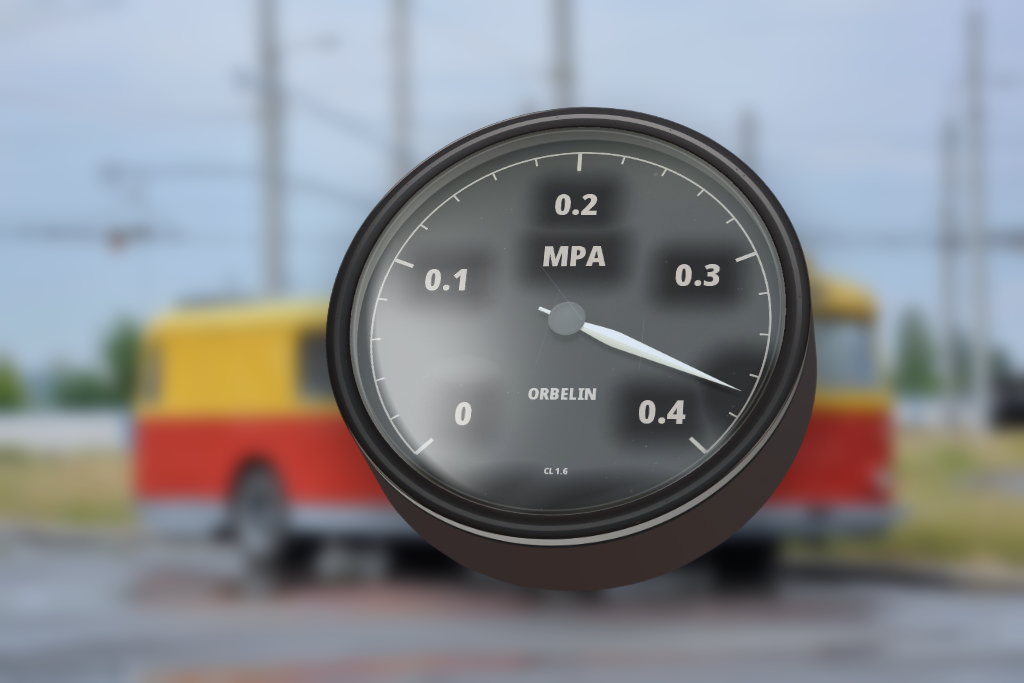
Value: value=0.37 unit=MPa
